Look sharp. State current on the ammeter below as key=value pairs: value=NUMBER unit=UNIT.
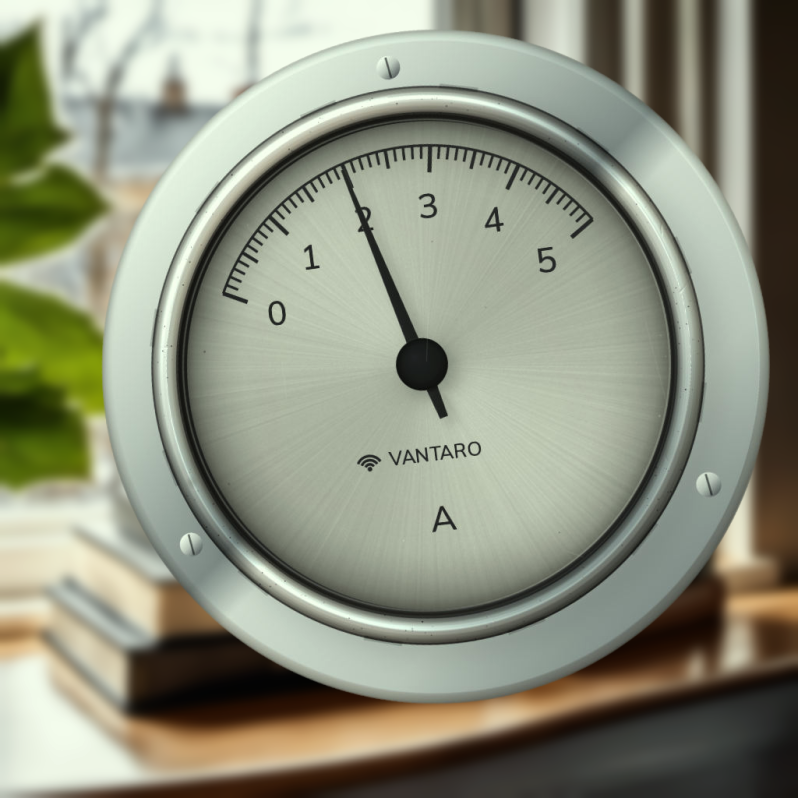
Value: value=2 unit=A
